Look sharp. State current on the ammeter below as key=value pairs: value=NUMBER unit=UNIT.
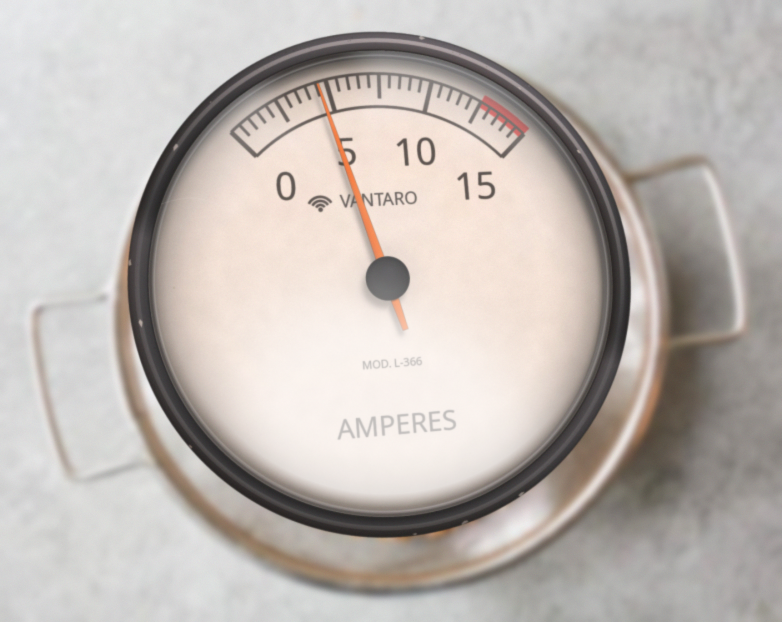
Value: value=4.5 unit=A
